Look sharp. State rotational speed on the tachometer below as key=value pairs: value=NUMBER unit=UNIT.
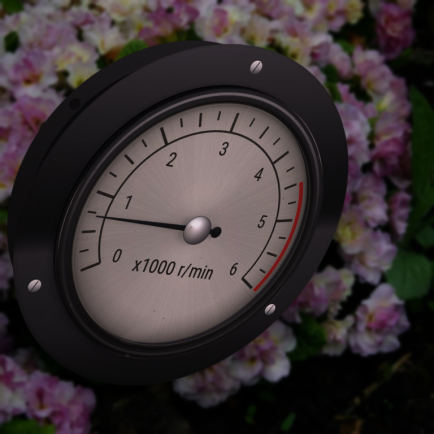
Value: value=750 unit=rpm
